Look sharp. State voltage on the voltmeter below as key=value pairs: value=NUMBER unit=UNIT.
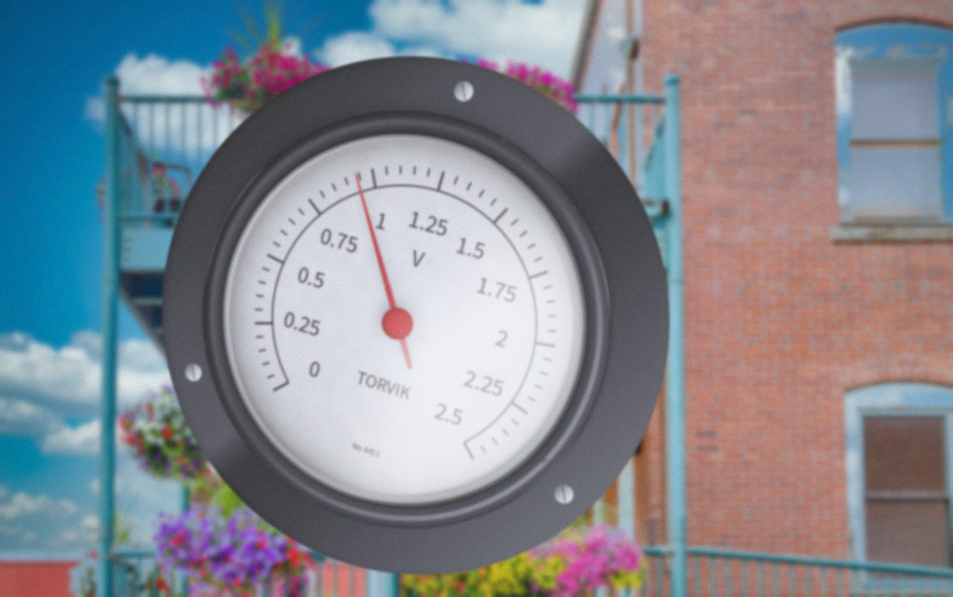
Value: value=0.95 unit=V
